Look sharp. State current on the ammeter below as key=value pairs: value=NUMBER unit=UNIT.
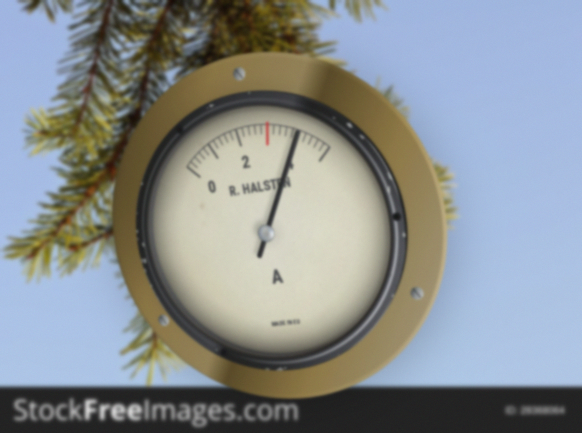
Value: value=4 unit=A
